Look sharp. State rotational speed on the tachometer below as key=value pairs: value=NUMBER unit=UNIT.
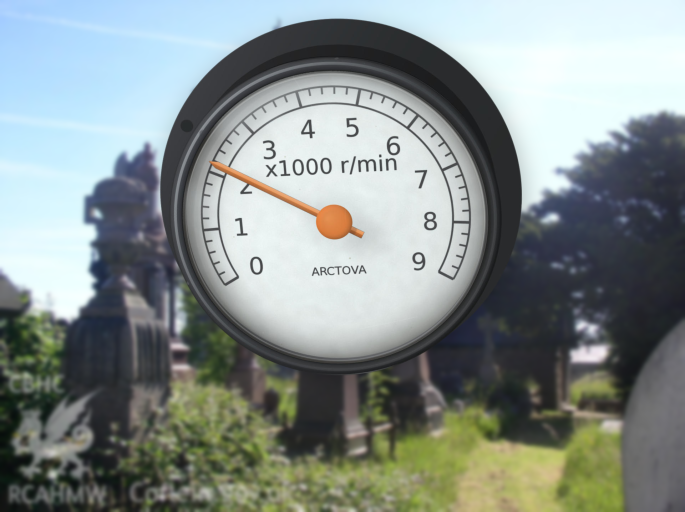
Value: value=2200 unit=rpm
